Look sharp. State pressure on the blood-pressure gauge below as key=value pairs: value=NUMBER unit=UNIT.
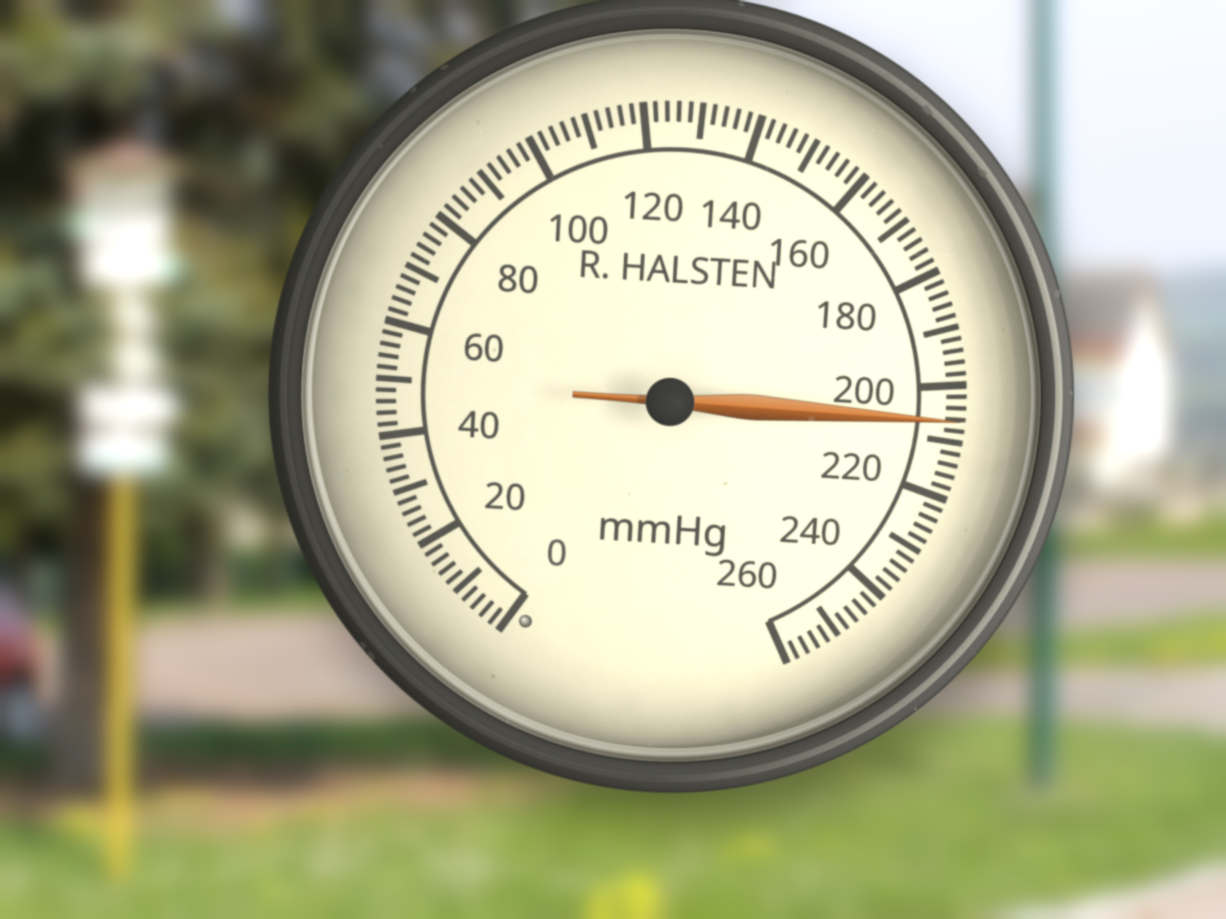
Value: value=206 unit=mmHg
